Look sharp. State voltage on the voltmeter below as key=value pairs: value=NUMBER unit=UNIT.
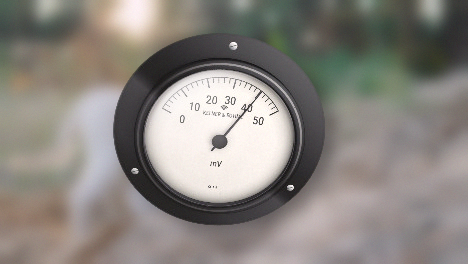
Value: value=40 unit=mV
